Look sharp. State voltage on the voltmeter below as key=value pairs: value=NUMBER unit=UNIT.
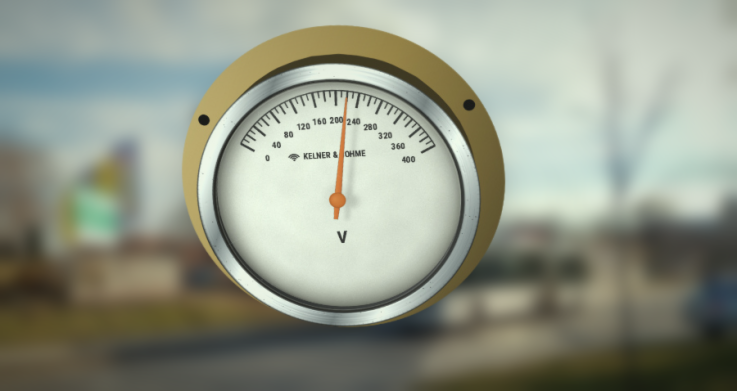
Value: value=220 unit=V
